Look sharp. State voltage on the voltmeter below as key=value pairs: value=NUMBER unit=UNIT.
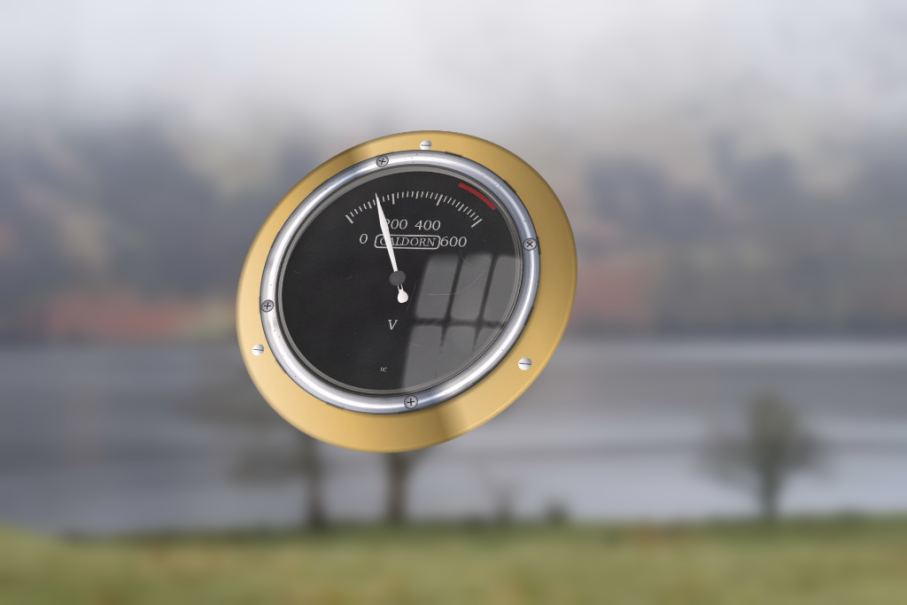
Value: value=140 unit=V
